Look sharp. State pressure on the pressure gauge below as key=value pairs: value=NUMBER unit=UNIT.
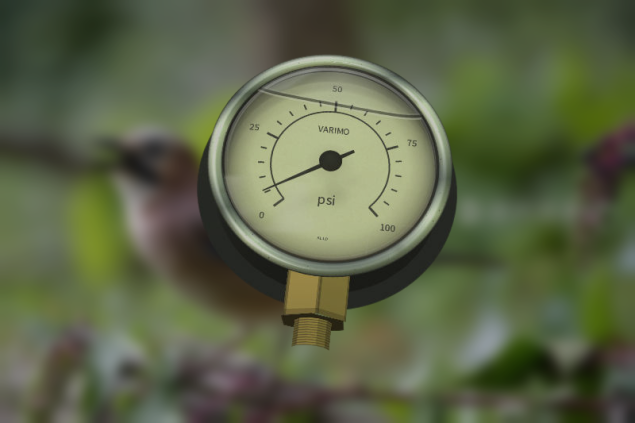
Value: value=5 unit=psi
